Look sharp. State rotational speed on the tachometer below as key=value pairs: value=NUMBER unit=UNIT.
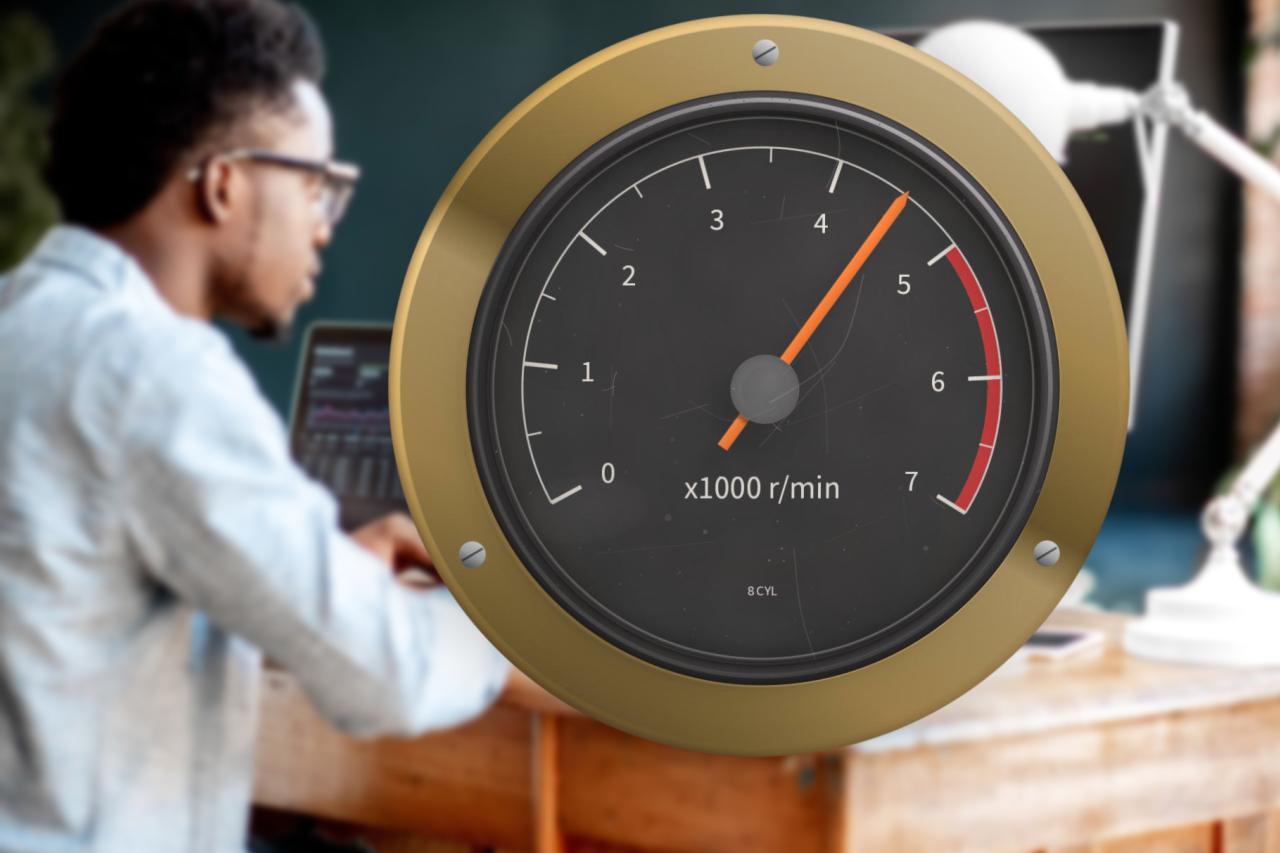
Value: value=4500 unit=rpm
